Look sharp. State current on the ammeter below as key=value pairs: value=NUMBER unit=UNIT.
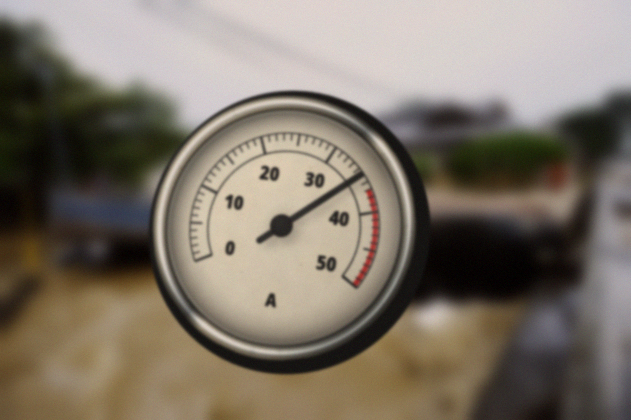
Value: value=35 unit=A
